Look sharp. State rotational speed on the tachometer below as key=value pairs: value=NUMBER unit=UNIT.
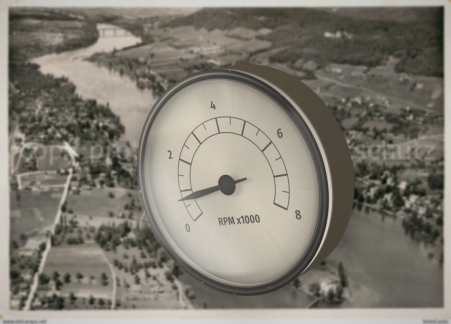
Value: value=750 unit=rpm
